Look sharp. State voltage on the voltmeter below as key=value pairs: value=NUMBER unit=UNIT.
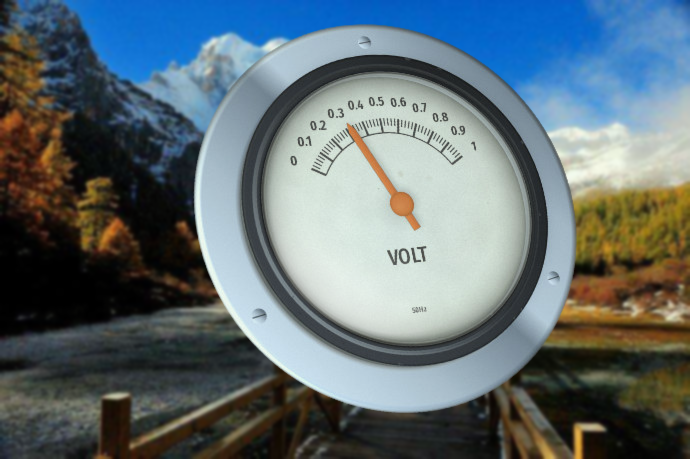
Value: value=0.3 unit=V
